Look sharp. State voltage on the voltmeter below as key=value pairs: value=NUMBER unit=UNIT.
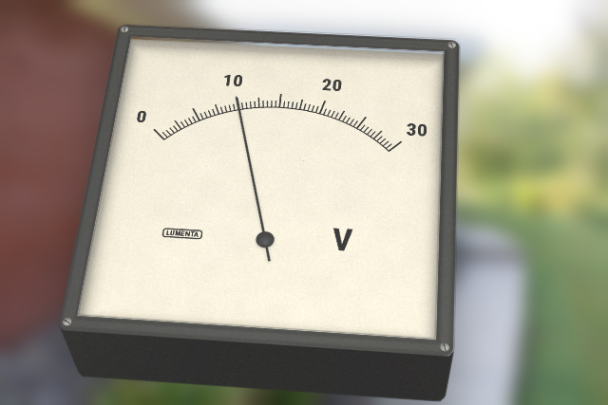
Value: value=10 unit=V
